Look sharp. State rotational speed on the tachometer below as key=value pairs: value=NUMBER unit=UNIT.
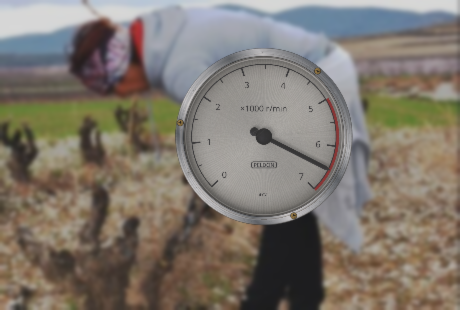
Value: value=6500 unit=rpm
